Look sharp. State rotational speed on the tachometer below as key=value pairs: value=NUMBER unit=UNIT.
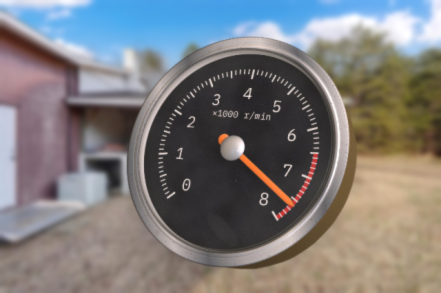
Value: value=7600 unit=rpm
